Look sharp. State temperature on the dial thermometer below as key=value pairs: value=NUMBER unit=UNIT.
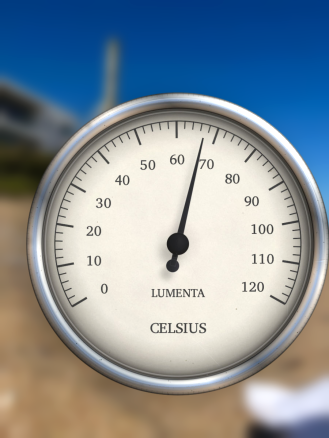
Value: value=67 unit=°C
